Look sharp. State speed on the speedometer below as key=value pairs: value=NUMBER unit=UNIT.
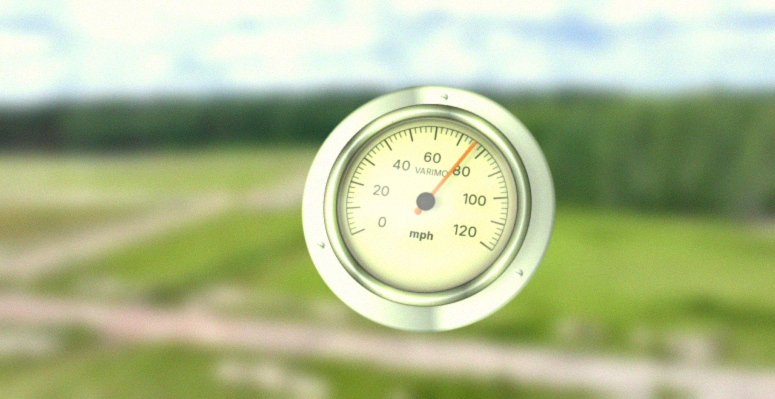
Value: value=76 unit=mph
